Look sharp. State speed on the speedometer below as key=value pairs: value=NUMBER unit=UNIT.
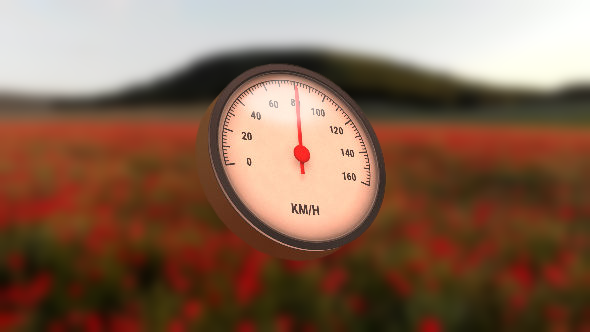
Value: value=80 unit=km/h
